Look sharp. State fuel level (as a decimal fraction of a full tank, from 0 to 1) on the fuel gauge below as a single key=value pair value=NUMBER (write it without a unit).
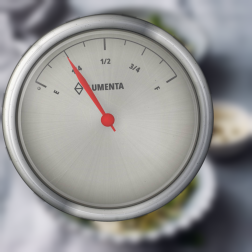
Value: value=0.25
